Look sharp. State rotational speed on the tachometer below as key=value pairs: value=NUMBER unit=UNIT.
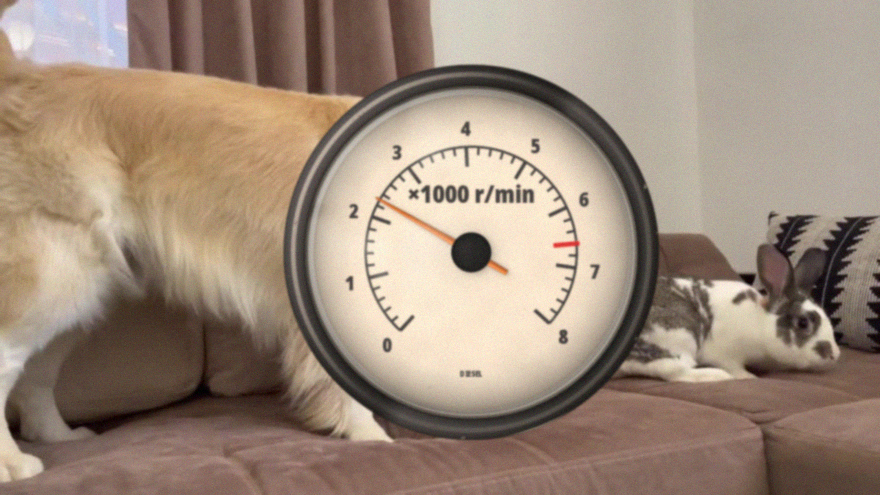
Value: value=2300 unit=rpm
